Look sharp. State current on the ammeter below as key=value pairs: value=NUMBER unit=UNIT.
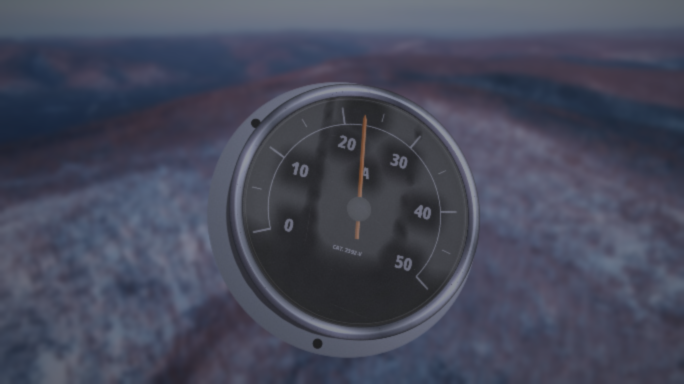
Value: value=22.5 unit=A
